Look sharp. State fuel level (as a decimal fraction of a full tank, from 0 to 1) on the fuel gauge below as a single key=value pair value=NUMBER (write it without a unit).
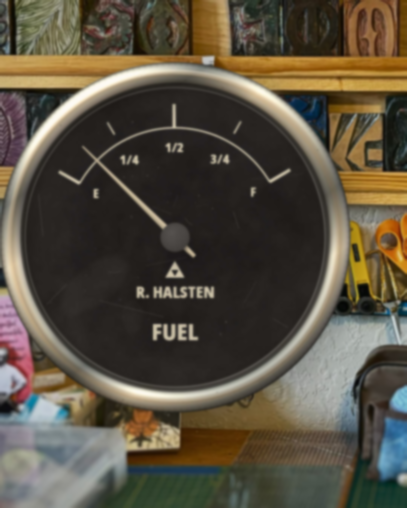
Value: value=0.125
